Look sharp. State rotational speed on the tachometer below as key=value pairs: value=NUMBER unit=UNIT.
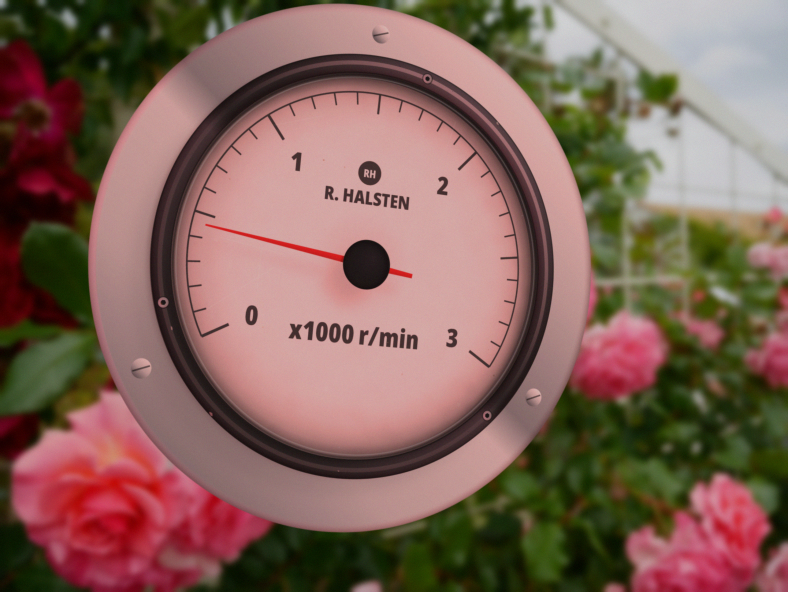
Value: value=450 unit=rpm
